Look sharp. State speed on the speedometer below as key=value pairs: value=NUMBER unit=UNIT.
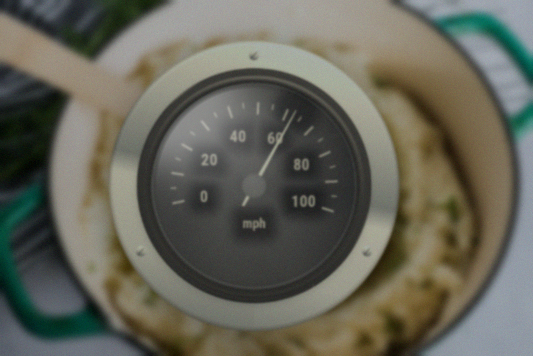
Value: value=62.5 unit=mph
